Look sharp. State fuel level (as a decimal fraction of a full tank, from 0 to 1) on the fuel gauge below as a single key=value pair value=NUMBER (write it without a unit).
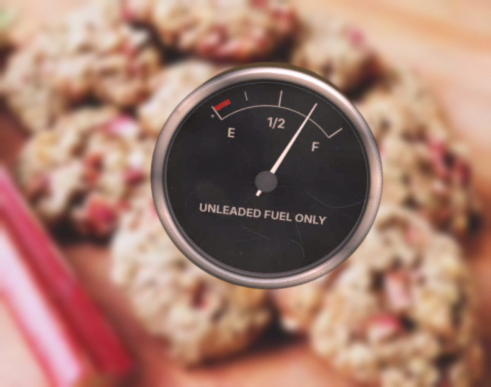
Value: value=0.75
